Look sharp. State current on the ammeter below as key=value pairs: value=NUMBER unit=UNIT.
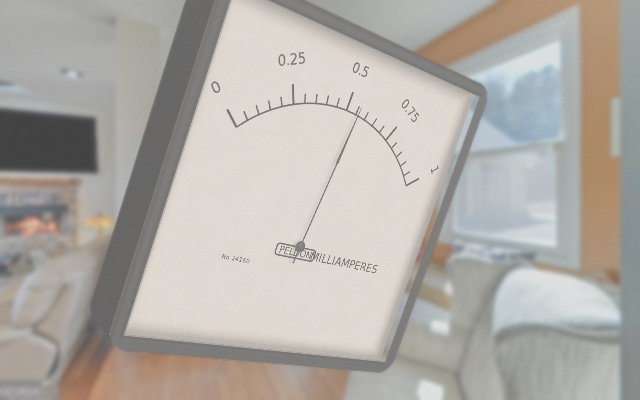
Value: value=0.55 unit=mA
